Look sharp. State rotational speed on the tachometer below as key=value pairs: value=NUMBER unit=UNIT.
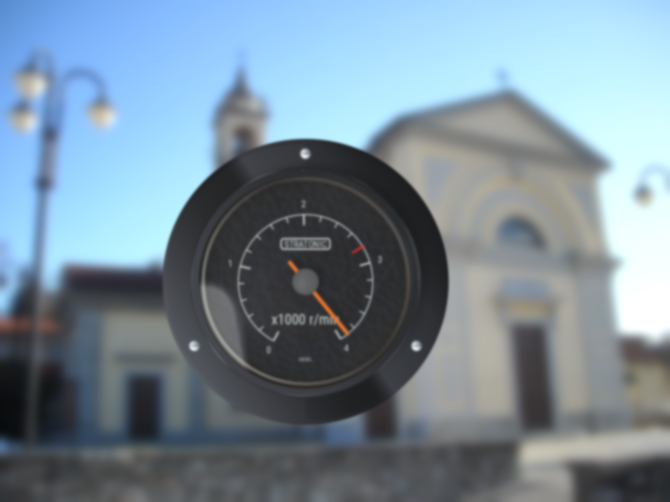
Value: value=3900 unit=rpm
